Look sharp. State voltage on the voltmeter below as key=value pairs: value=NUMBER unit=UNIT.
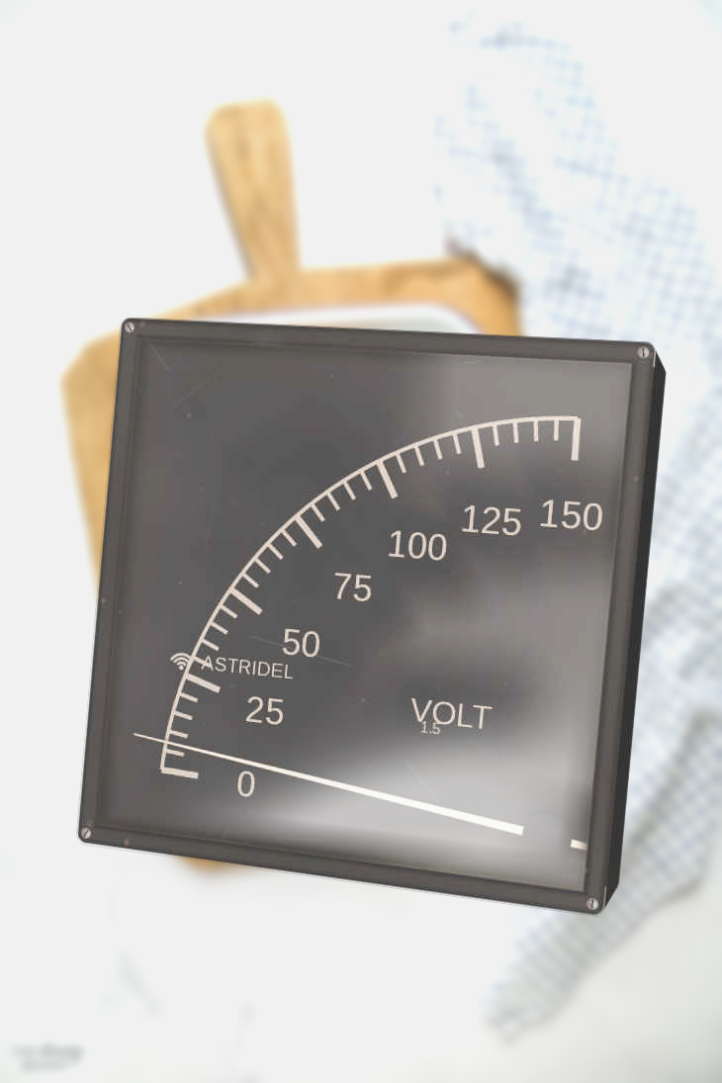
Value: value=7.5 unit=V
